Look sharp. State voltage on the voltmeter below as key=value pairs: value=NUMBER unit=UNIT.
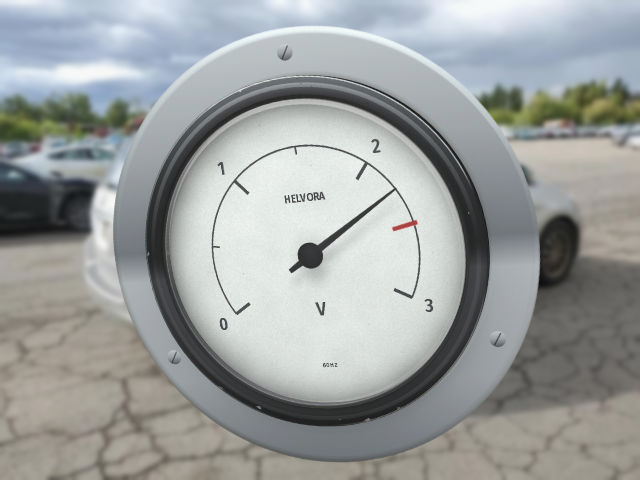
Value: value=2.25 unit=V
